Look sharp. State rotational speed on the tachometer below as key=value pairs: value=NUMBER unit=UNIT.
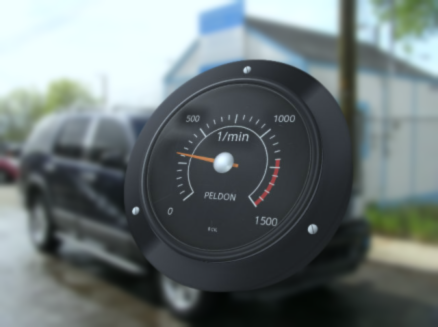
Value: value=300 unit=rpm
